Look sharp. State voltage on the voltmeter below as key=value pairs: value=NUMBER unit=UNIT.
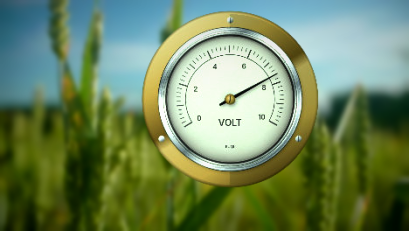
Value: value=7.6 unit=V
